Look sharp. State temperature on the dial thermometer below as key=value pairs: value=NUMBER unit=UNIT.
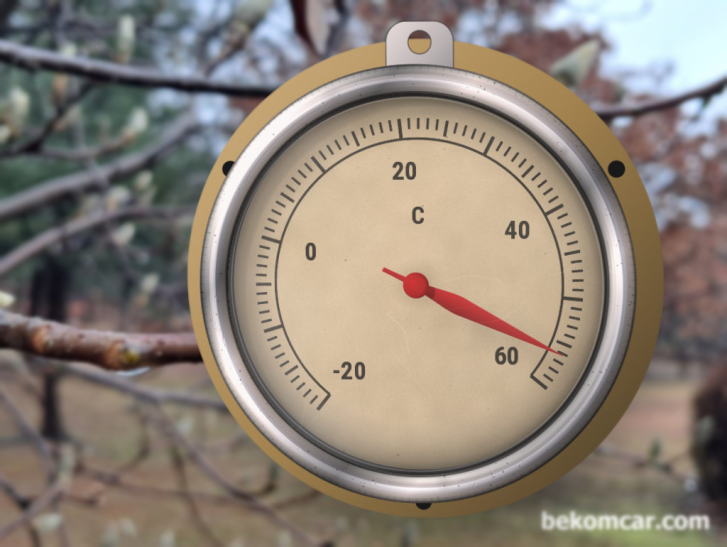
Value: value=56 unit=°C
